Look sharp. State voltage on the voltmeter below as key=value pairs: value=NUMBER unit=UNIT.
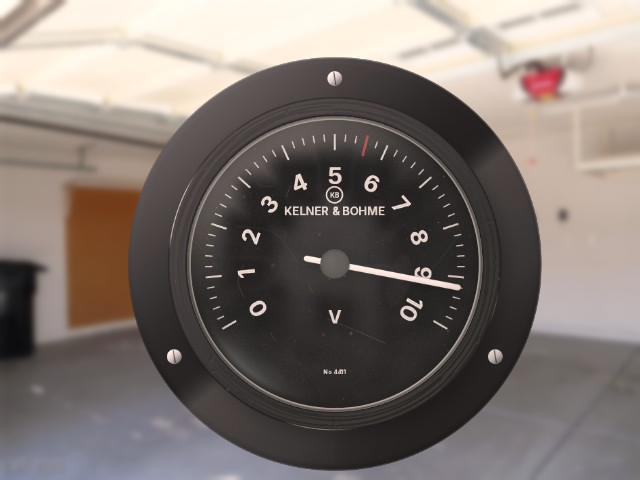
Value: value=9.2 unit=V
